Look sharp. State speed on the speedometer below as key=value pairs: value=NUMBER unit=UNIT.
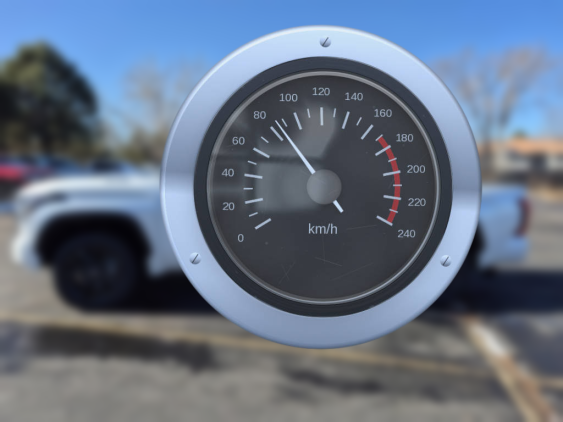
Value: value=85 unit=km/h
